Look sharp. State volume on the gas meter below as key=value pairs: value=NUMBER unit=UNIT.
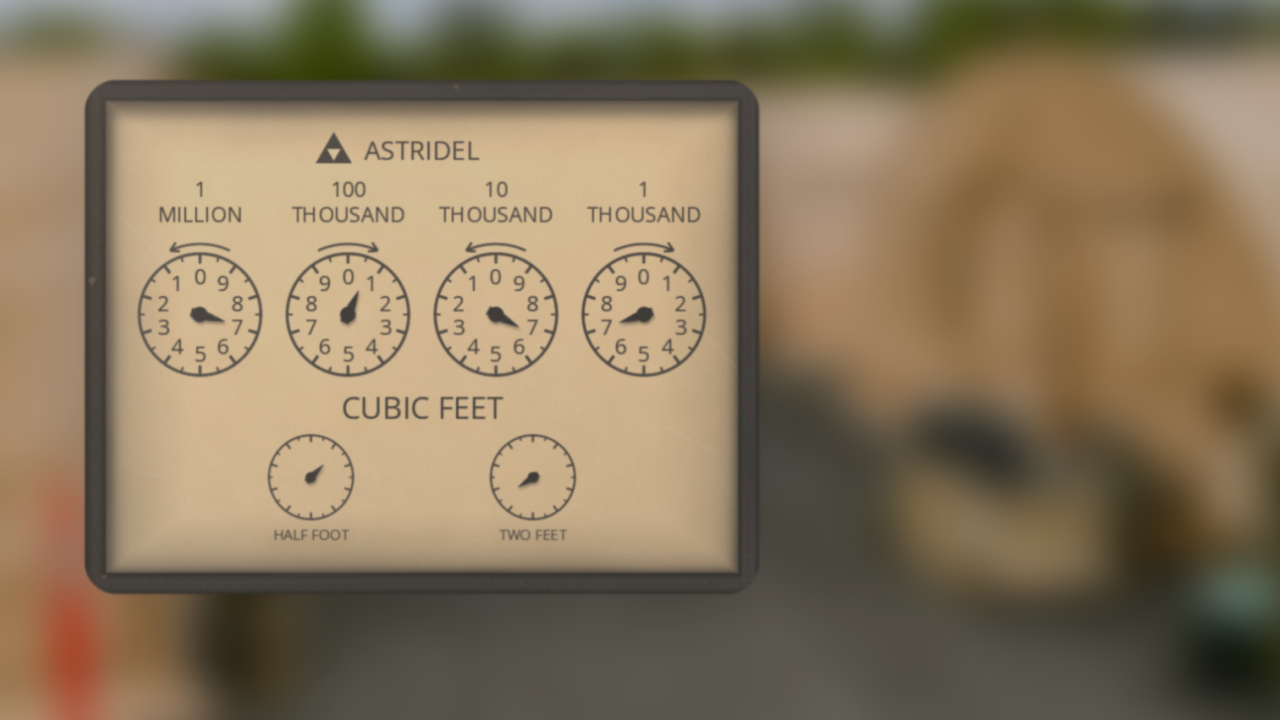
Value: value=706700 unit=ft³
